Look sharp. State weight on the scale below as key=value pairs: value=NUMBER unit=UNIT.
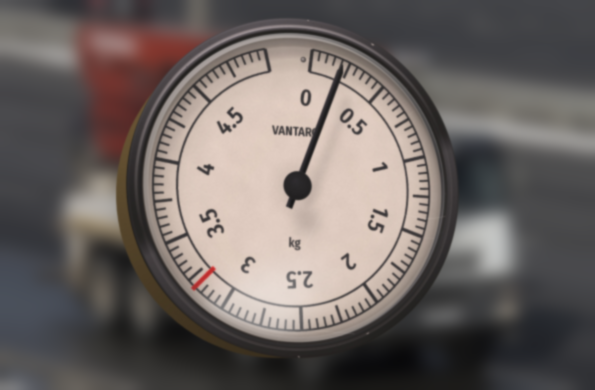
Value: value=0.2 unit=kg
